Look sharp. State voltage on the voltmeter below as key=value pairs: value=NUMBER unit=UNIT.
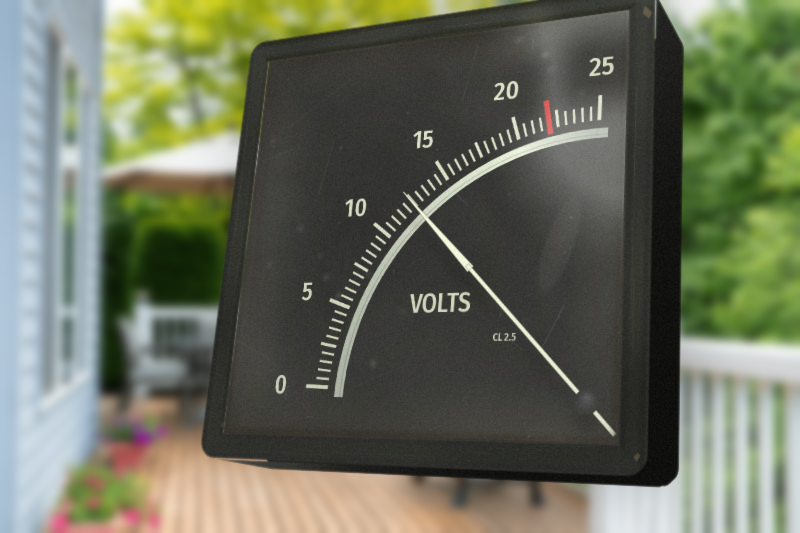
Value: value=12.5 unit=V
